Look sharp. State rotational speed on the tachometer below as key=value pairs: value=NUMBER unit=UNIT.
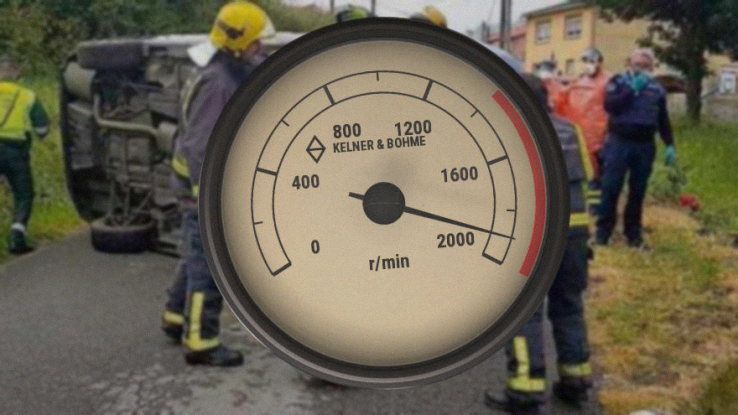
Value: value=1900 unit=rpm
